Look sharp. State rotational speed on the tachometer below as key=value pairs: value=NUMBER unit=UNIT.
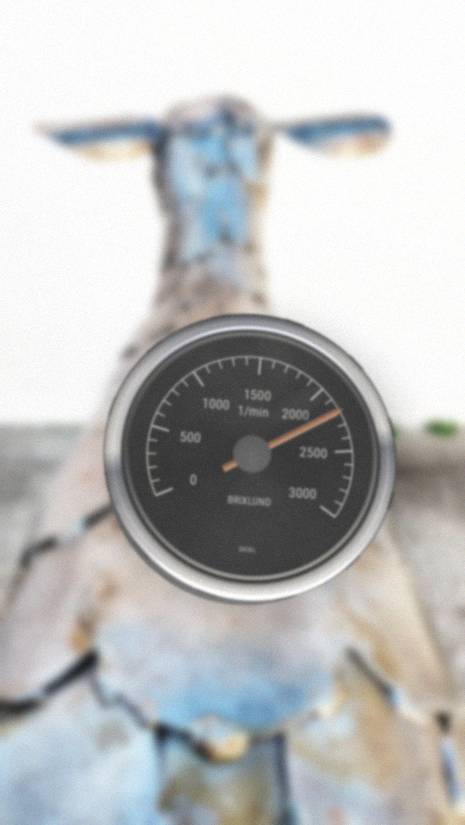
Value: value=2200 unit=rpm
